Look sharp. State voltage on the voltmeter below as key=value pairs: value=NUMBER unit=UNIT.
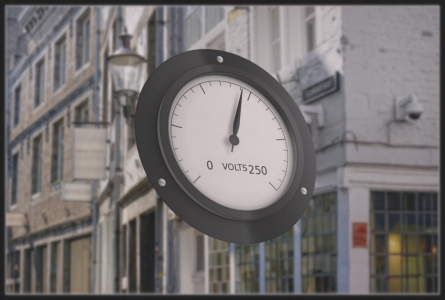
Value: value=140 unit=V
